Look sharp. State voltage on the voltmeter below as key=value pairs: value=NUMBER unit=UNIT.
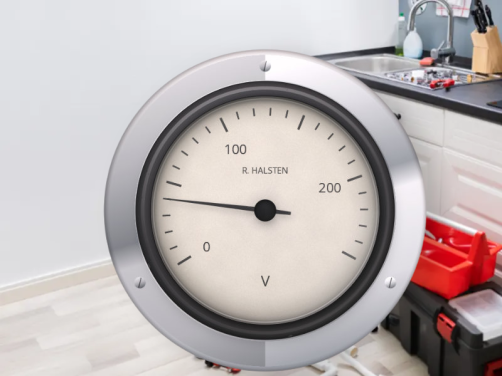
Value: value=40 unit=V
